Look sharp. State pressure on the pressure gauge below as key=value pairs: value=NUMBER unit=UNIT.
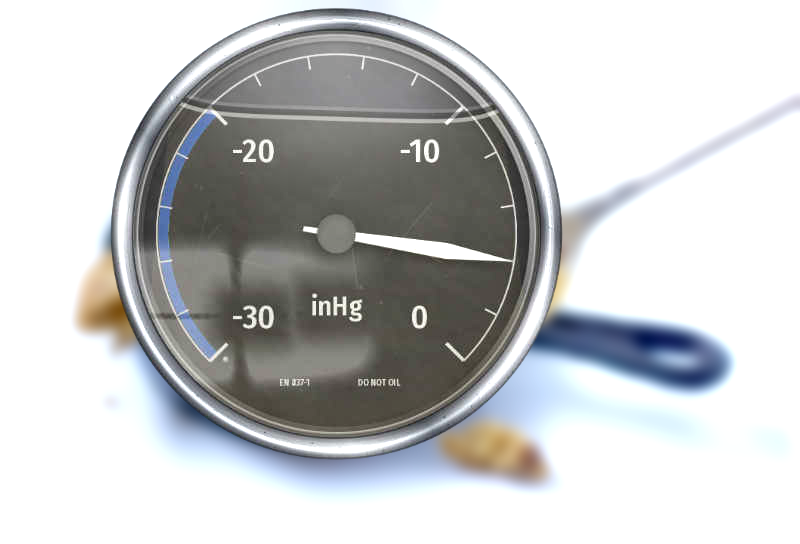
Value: value=-4 unit=inHg
